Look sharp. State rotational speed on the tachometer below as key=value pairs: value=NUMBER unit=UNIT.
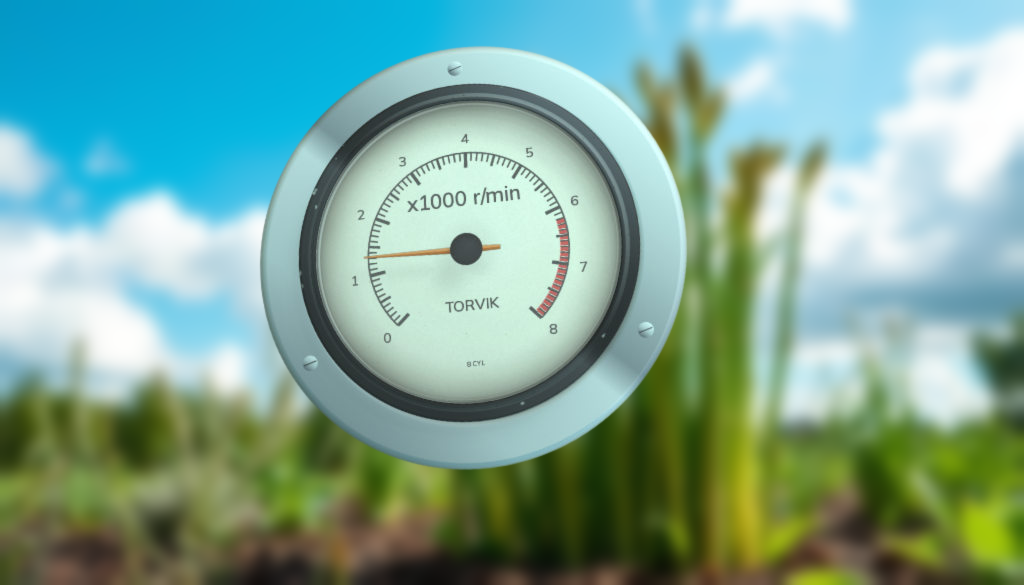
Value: value=1300 unit=rpm
